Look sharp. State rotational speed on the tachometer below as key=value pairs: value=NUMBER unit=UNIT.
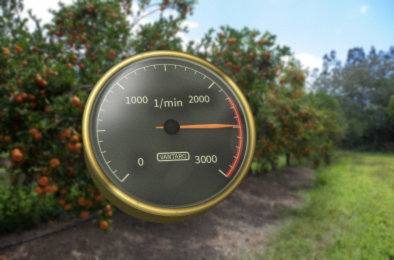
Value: value=2500 unit=rpm
